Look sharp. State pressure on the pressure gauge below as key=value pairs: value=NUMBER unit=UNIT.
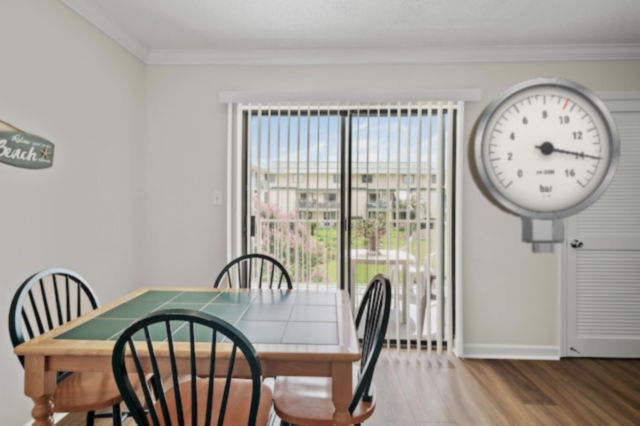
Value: value=14 unit=bar
